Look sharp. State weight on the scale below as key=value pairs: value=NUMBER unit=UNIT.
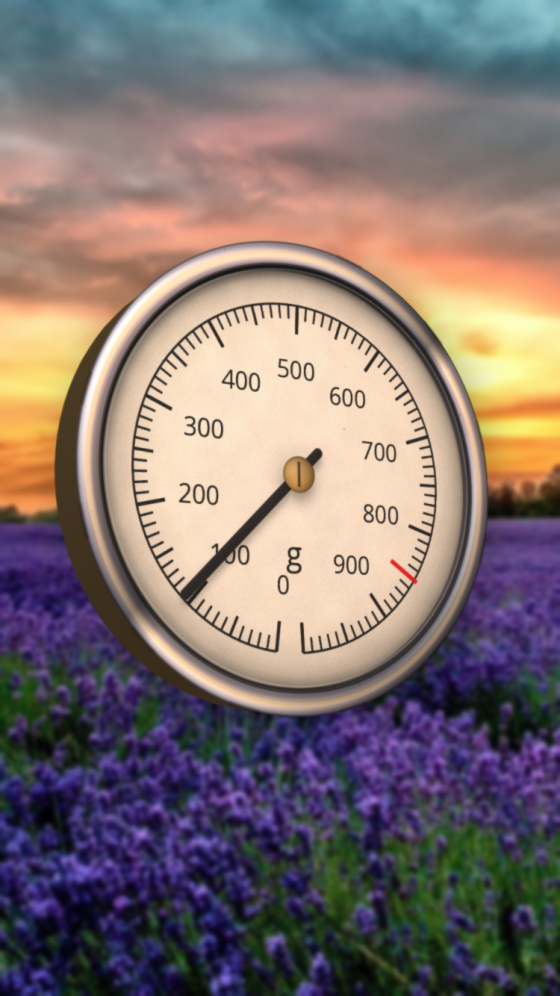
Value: value=110 unit=g
